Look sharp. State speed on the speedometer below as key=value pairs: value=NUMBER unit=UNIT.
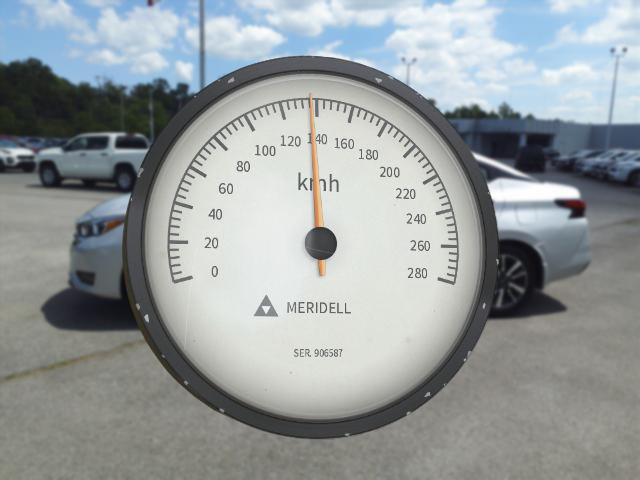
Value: value=136 unit=km/h
